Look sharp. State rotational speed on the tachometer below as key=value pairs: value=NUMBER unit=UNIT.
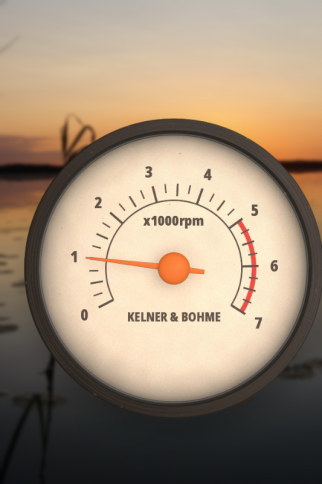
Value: value=1000 unit=rpm
